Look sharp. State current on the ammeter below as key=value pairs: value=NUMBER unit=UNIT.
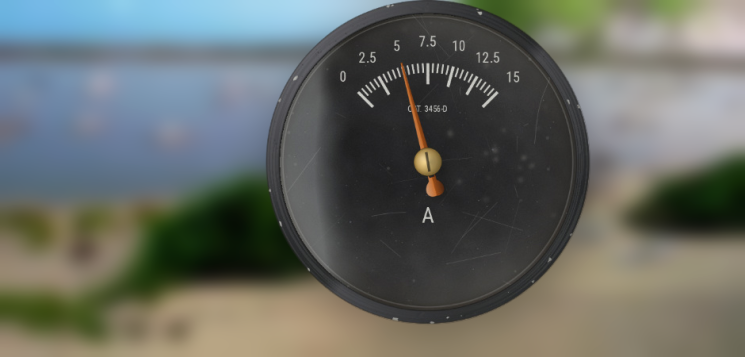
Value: value=5 unit=A
